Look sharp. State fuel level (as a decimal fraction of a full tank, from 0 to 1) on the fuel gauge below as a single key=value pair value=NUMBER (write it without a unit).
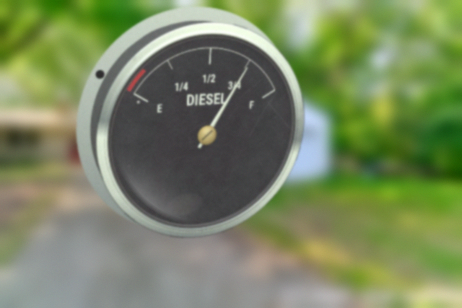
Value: value=0.75
